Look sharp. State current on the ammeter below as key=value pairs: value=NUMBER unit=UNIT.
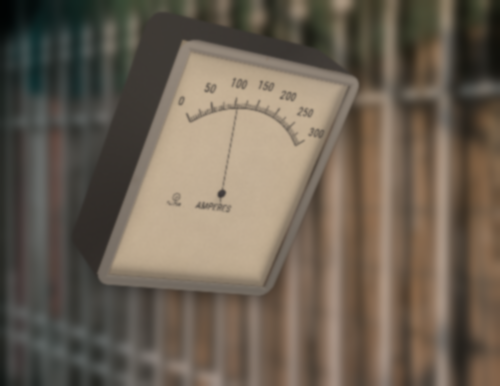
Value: value=100 unit=A
